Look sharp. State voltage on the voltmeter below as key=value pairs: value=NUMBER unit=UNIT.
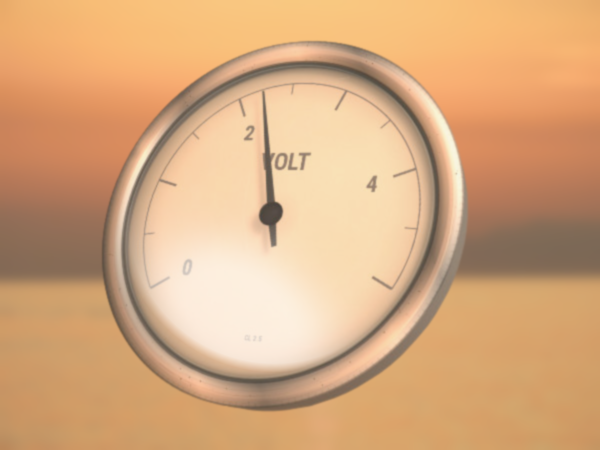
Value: value=2.25 unit=V
